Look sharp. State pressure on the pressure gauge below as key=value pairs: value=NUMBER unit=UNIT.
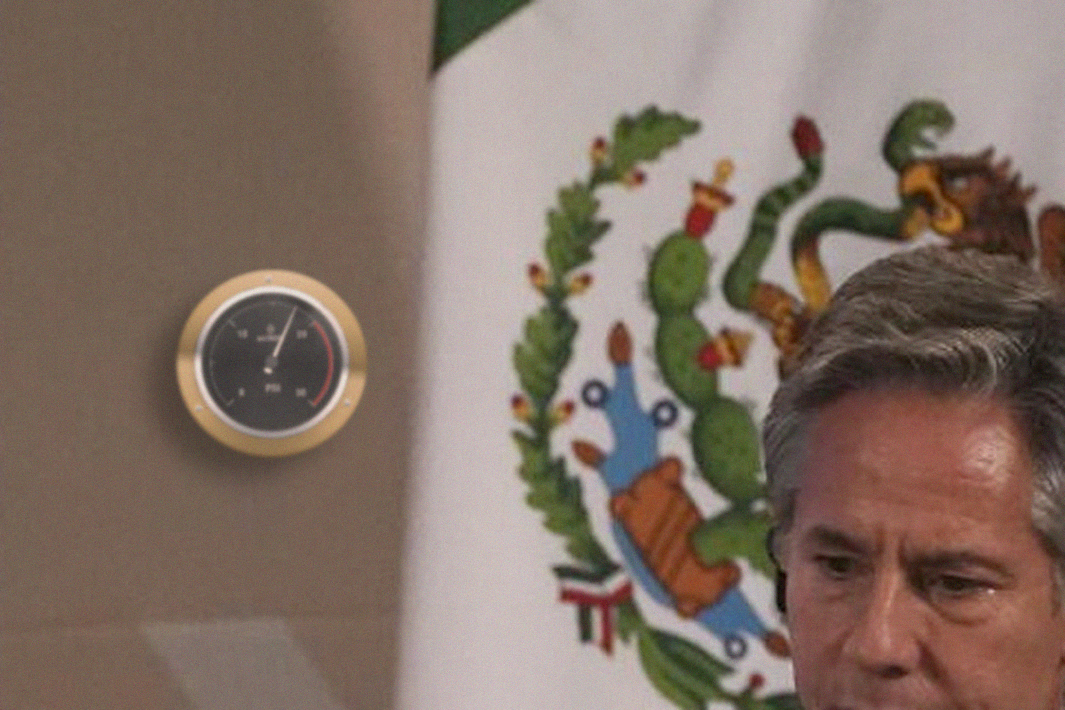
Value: value=17.5 unit=psi
